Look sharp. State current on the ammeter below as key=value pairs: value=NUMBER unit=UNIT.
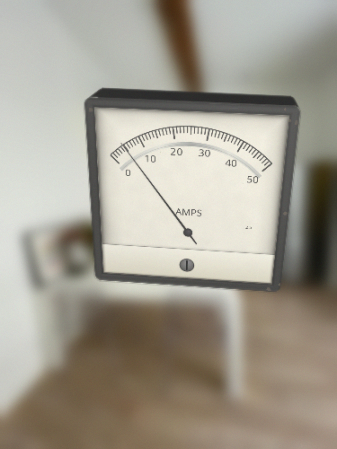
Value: value=5 unit=A
